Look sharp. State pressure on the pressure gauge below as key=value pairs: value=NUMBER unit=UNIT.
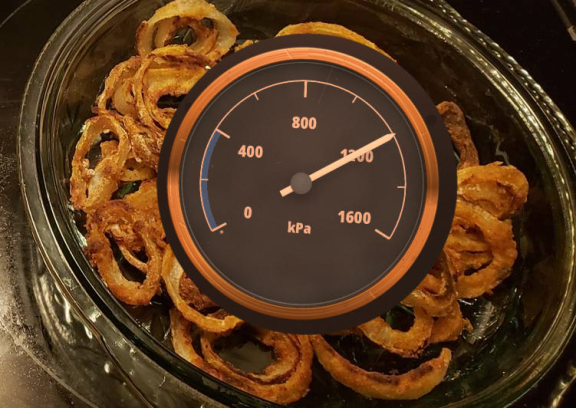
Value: value=1200 unit=kPa
